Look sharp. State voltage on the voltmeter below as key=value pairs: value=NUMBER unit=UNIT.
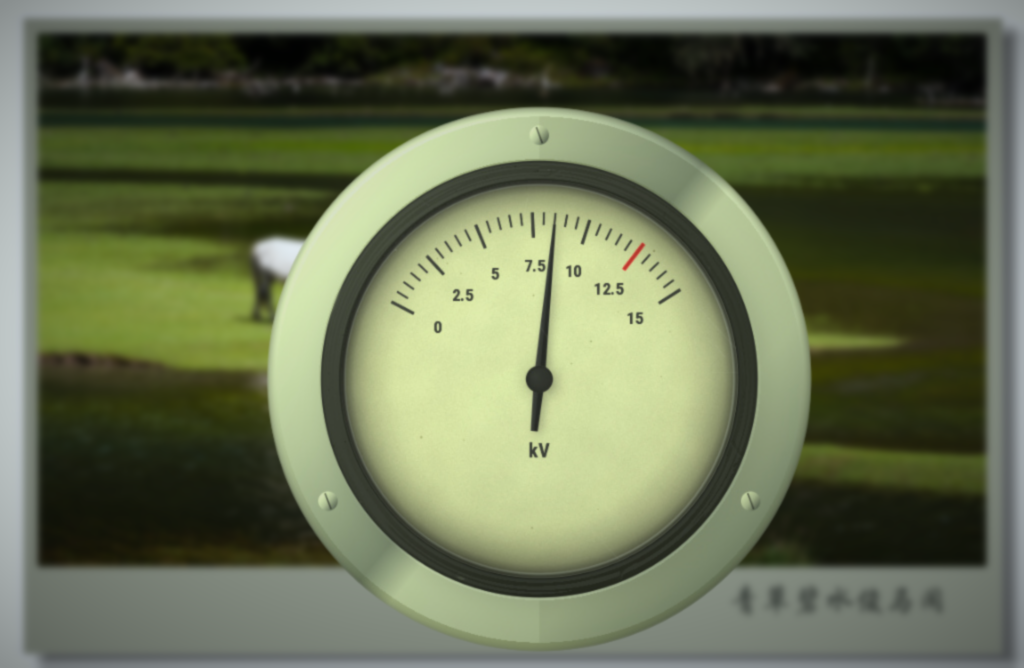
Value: value=8.5 unit=kV
